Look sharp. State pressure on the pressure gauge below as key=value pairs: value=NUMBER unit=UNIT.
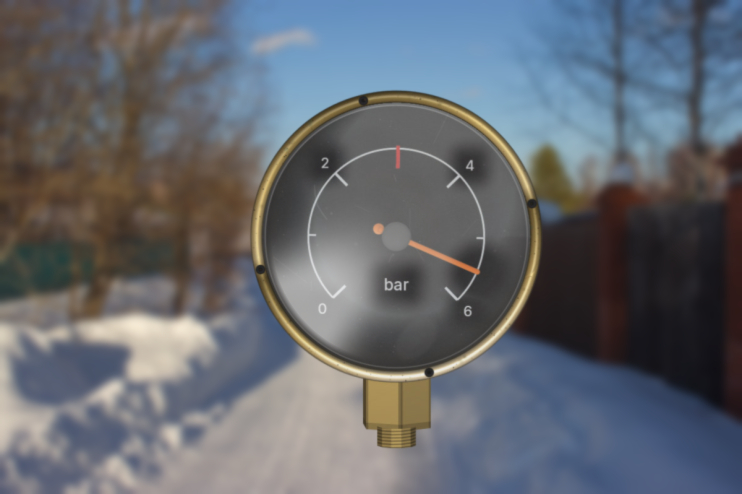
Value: value=5.5 unit=bar
